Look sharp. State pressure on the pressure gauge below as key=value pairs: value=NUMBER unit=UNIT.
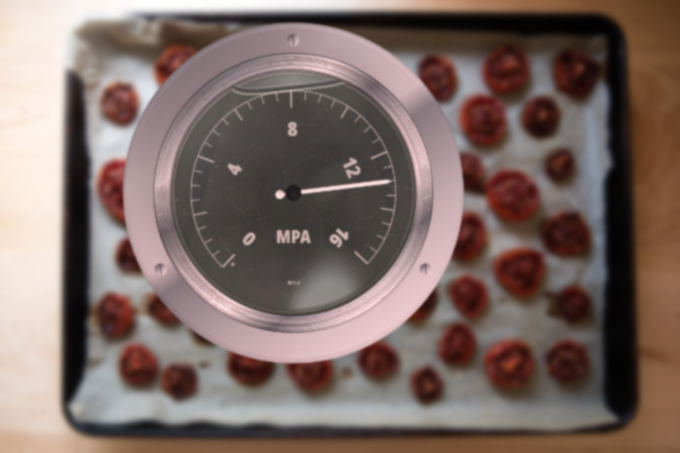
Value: value=13 unit=MPa
